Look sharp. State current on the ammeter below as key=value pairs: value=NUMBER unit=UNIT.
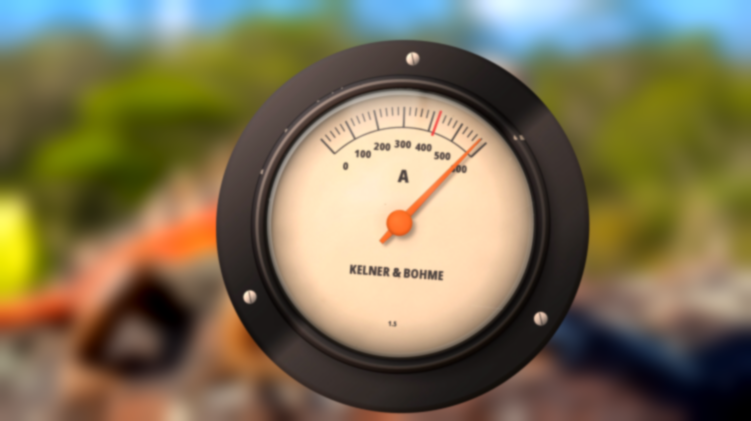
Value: value=580 unit=A
